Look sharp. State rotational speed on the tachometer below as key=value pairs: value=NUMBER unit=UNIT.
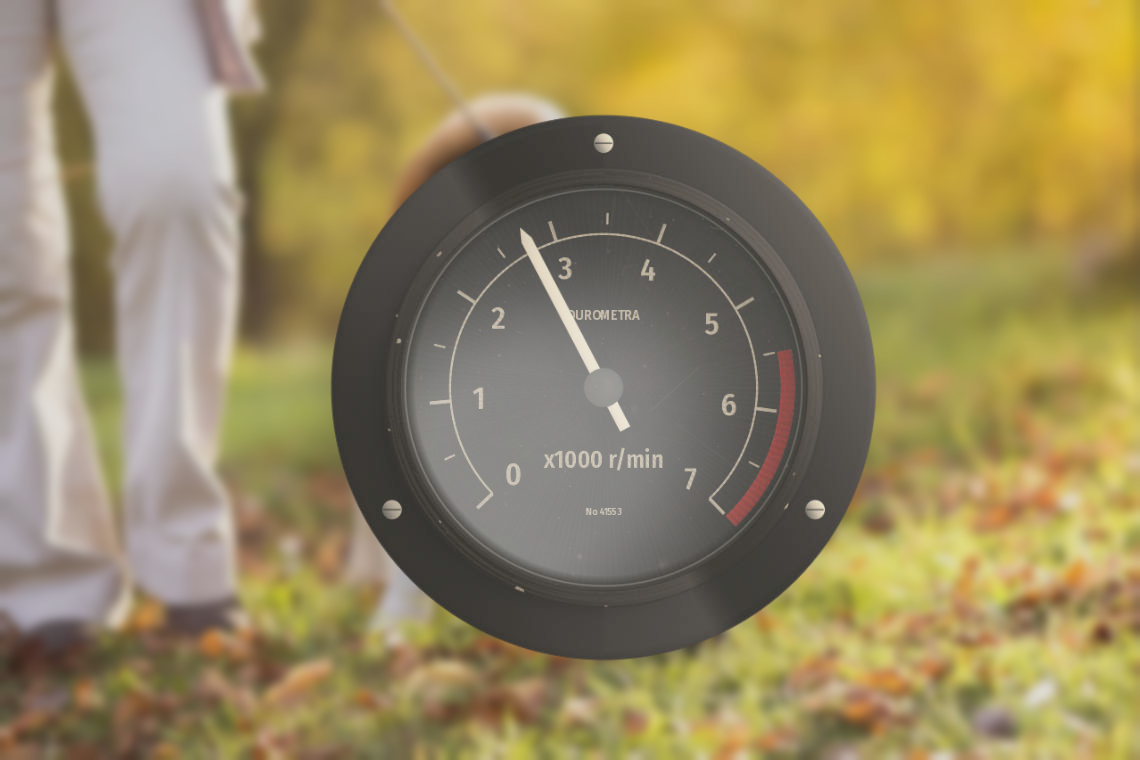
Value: value=2750 unit=rpm
